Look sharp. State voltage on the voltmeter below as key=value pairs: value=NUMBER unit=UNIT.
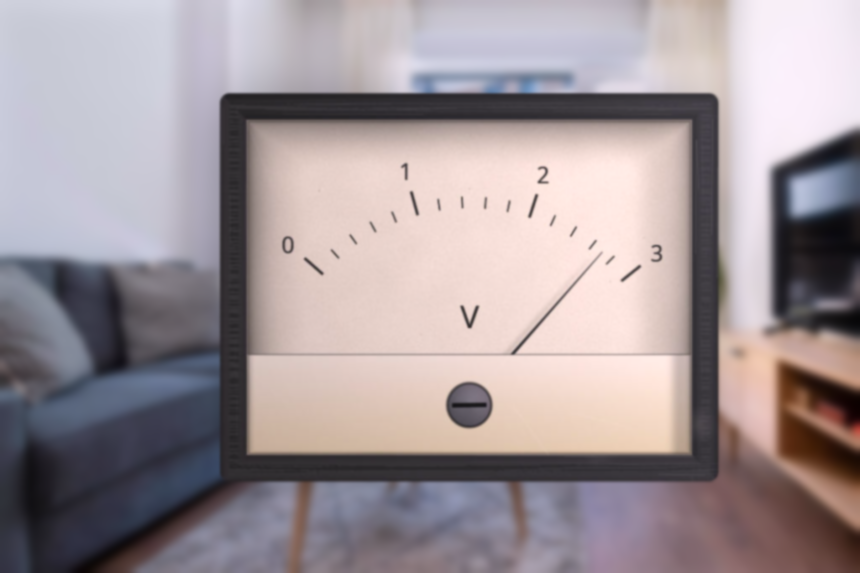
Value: value=2.7 unit=V
